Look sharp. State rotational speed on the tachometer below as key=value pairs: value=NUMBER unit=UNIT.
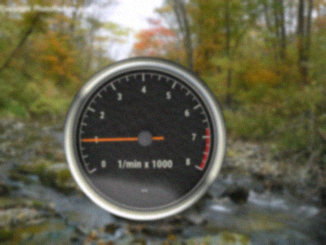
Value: value=1000 unit=rpm
